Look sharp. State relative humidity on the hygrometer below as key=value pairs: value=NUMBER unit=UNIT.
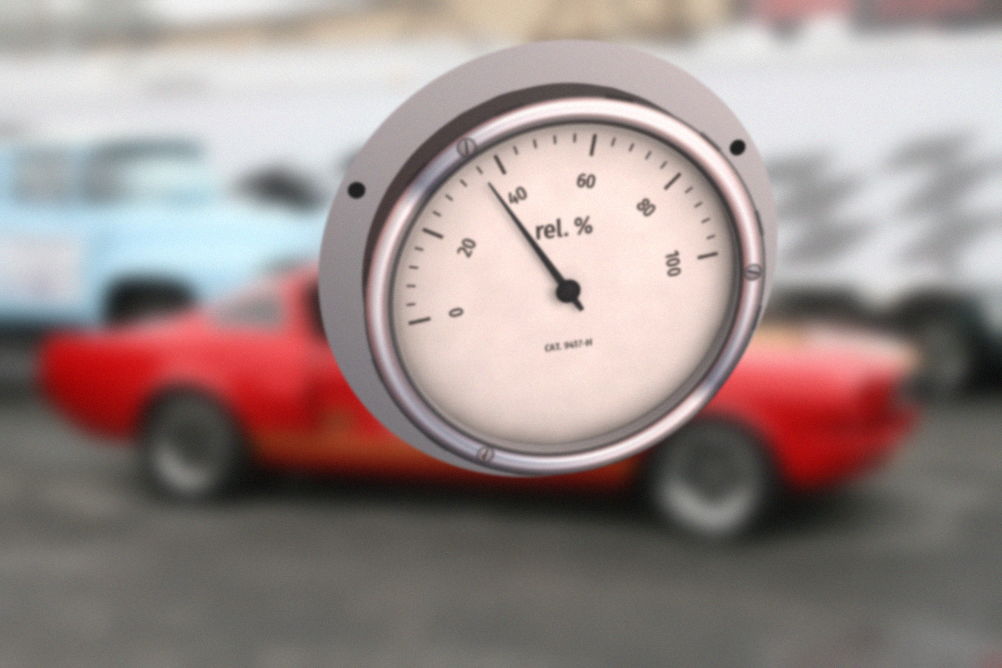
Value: value=36 unit=%
